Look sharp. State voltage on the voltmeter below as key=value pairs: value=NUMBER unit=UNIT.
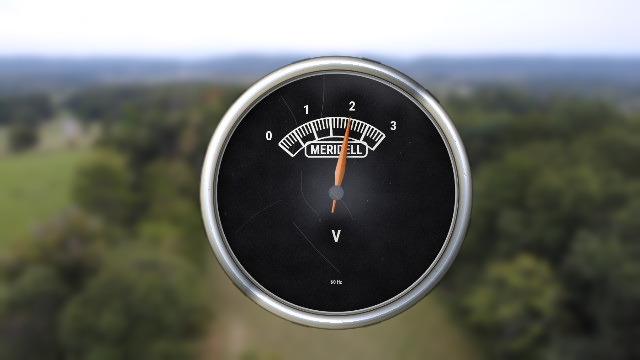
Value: value=2 unit=V
